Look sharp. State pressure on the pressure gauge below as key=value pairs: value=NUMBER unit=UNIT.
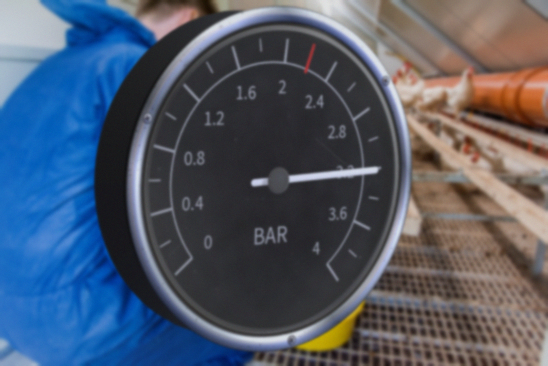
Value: value=3.2 unit=bar
